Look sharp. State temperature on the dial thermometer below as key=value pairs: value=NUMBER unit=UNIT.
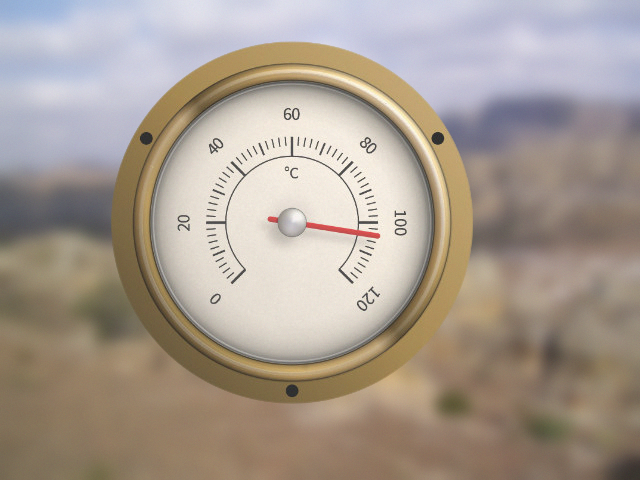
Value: value=104 unit=°C
